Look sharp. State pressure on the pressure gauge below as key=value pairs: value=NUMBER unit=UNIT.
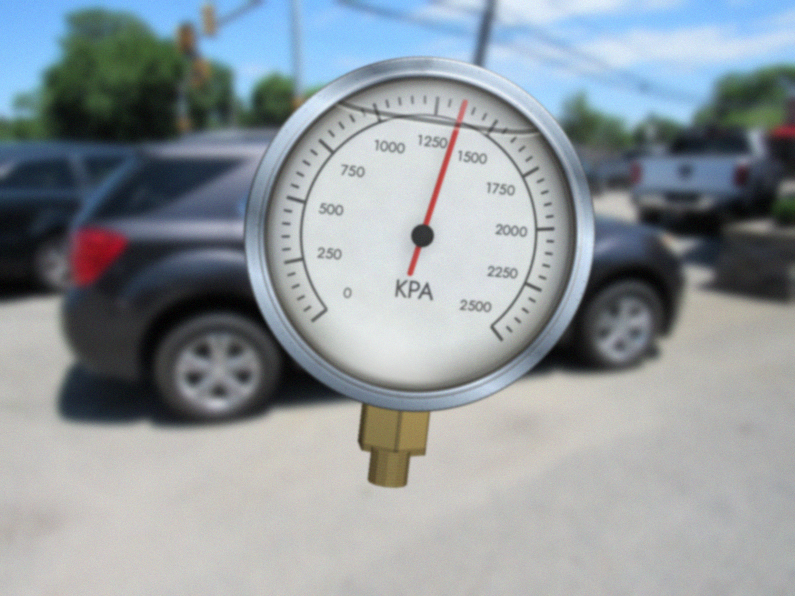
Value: value=1350 unit=kPa
